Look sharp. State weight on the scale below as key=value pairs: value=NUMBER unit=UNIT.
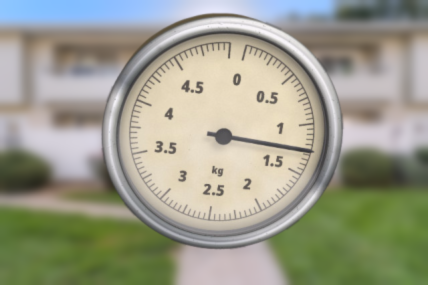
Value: value=1.25 unit=kg
